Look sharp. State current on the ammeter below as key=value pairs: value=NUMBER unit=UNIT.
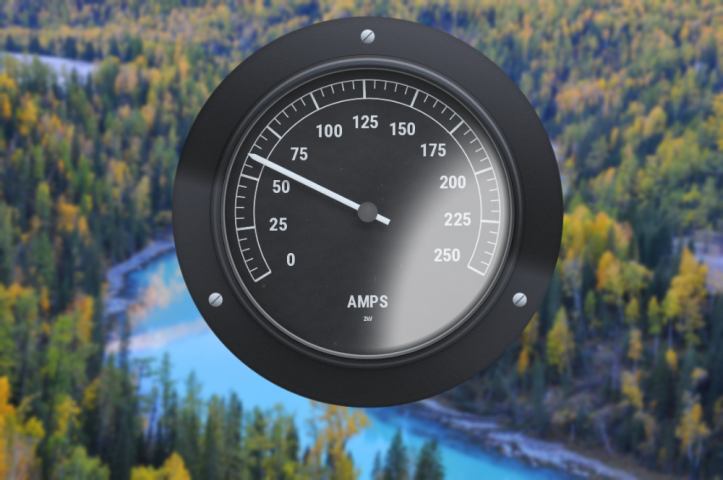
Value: value=60 unit=A
